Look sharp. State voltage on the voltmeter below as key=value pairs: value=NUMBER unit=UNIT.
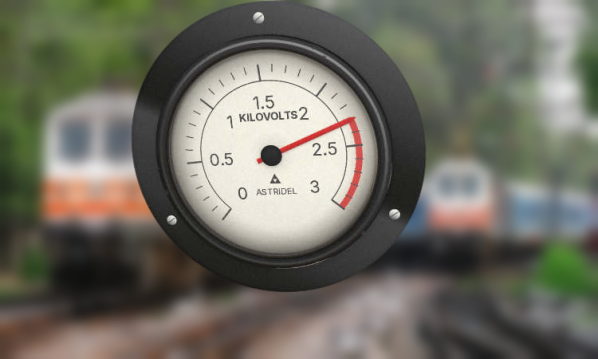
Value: value=2.3 unit=kV
